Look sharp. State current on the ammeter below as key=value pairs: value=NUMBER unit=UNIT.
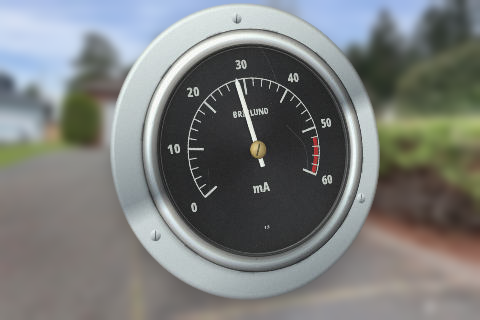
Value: value=28 unit=mA
